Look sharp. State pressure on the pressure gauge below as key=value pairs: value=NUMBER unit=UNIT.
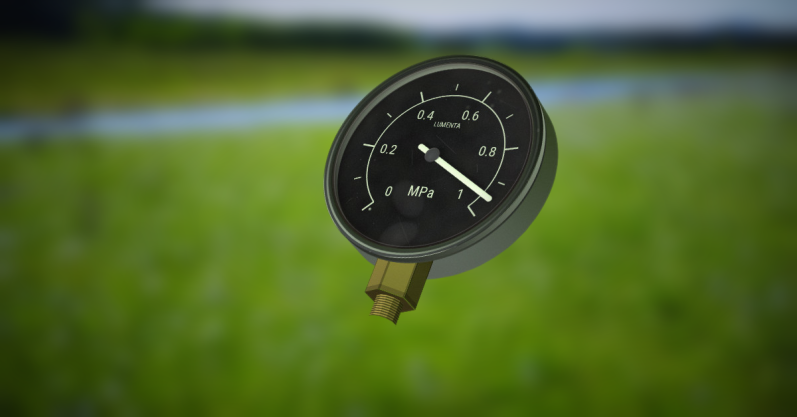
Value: value=0.95 unit=MPa
